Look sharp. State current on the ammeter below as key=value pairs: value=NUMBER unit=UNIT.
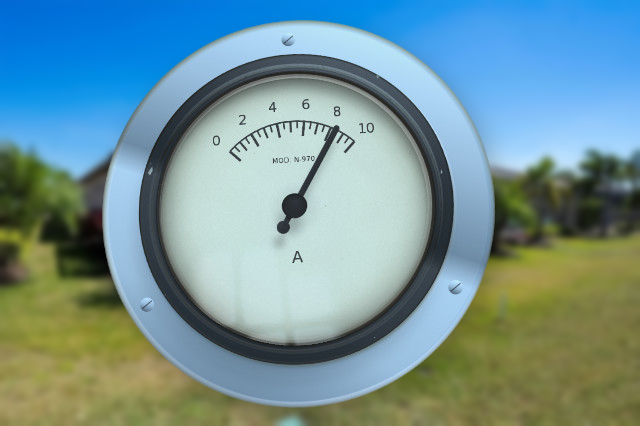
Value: value=8.5 unit=A
